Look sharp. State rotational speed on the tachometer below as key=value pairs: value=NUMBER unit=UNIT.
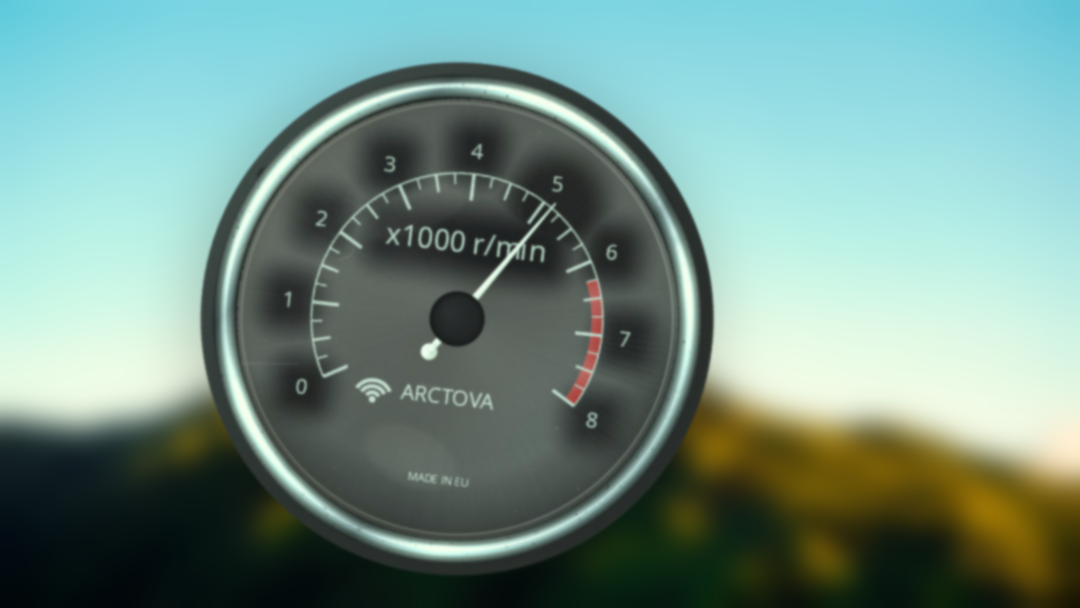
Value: value=5125 unit=rpm
